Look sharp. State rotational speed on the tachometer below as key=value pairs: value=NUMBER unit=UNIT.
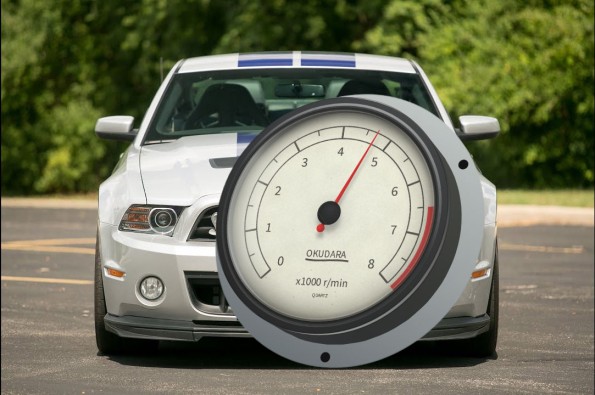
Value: value=4750 unit=rpm
